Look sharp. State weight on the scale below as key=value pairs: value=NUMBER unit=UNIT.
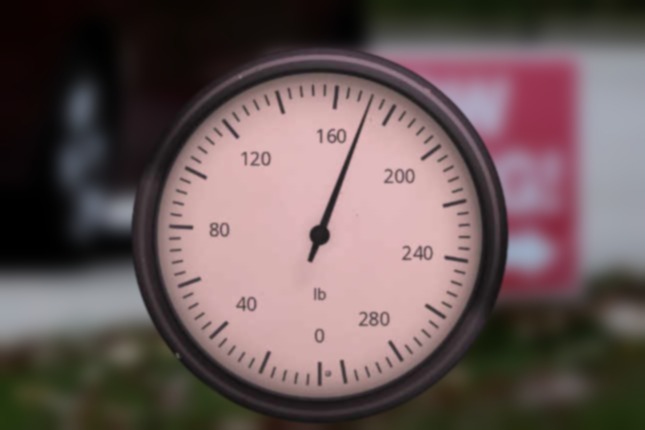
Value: value=172 unit=lb
